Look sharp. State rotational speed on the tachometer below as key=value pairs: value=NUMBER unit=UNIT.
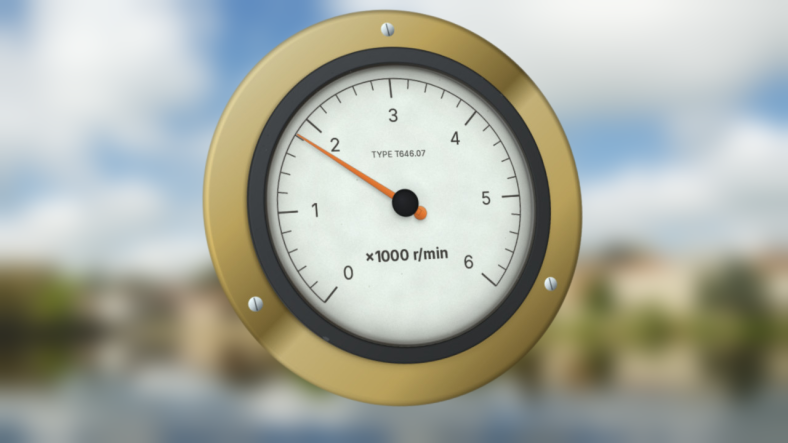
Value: value=1800 unit=rpm
